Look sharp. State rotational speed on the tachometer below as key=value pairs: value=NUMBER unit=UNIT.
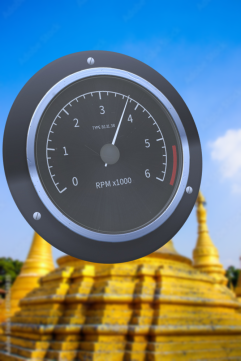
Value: value=3700 unit=rpm
